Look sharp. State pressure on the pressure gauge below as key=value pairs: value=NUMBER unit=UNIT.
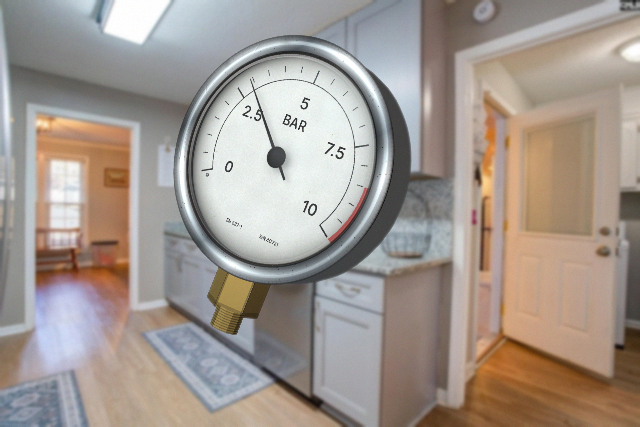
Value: value=3 unit=bar
